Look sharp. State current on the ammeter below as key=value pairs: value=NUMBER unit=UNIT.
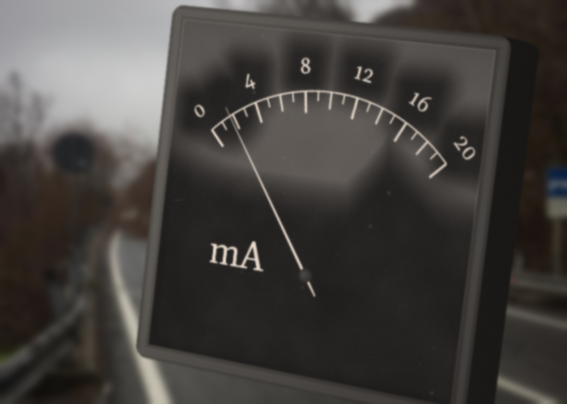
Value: value=2 unit=mA
